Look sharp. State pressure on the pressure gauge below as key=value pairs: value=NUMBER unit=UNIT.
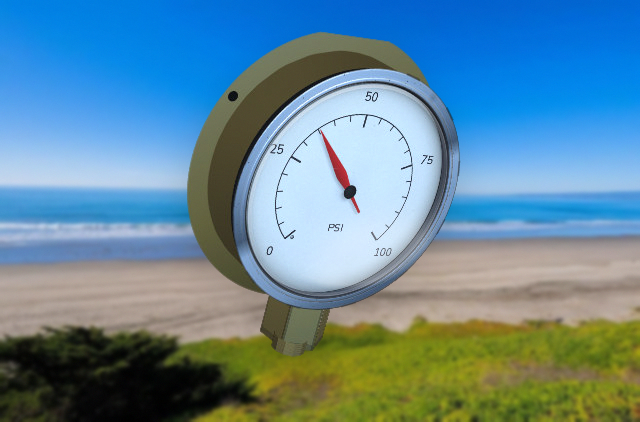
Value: value=35 unit=psi
